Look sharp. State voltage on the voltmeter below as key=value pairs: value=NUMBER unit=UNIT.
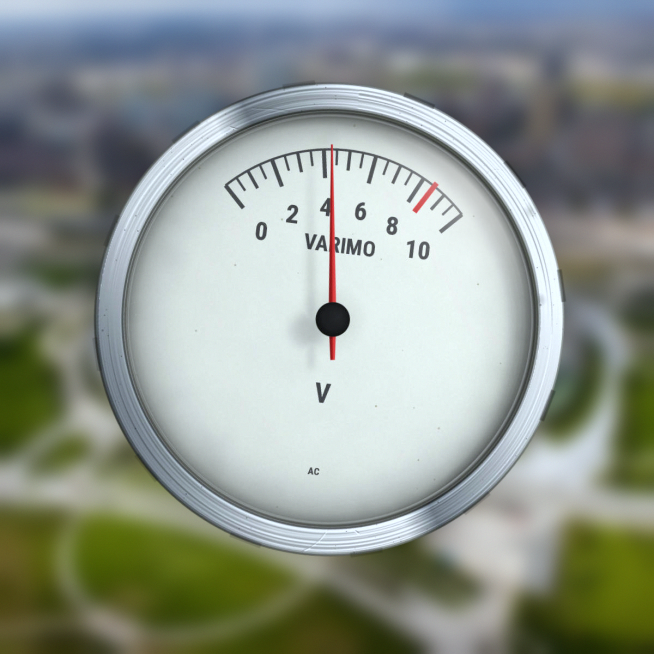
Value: value=4.25 unit=V
